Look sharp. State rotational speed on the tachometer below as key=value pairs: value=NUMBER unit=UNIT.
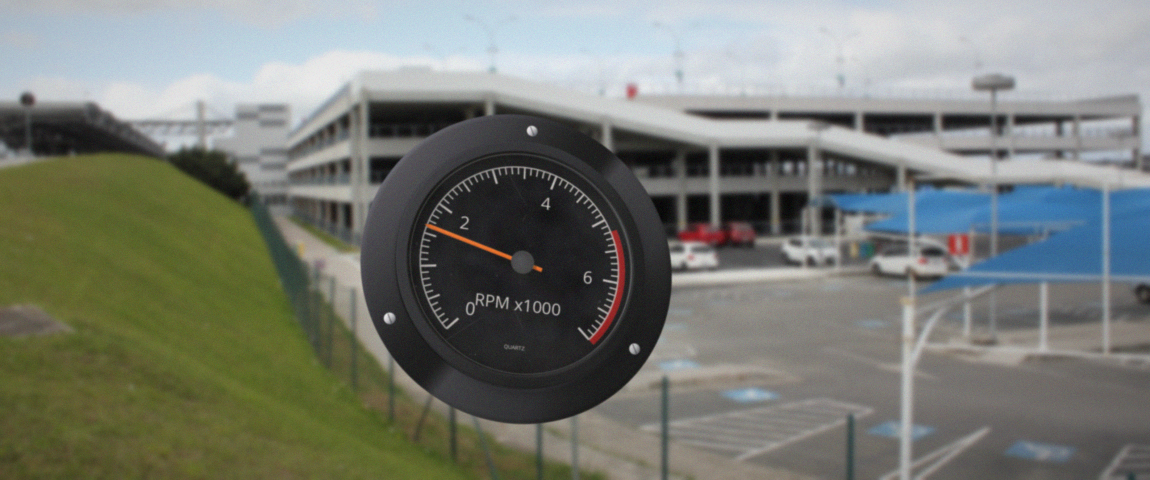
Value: value=1600 unit=rpm
